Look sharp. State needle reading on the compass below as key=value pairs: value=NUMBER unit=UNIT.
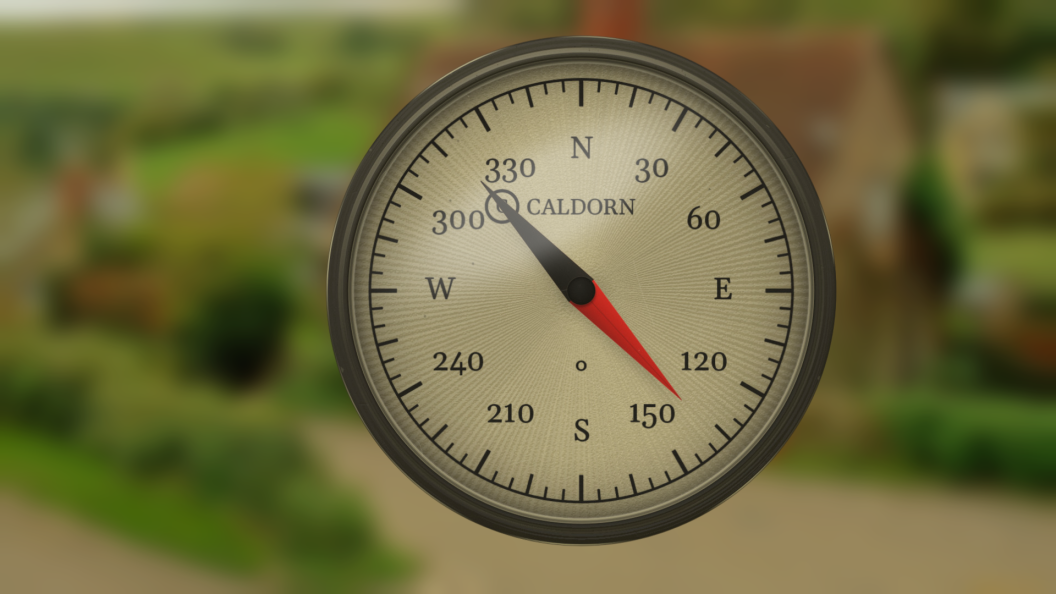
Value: value=137.5 unit=°
